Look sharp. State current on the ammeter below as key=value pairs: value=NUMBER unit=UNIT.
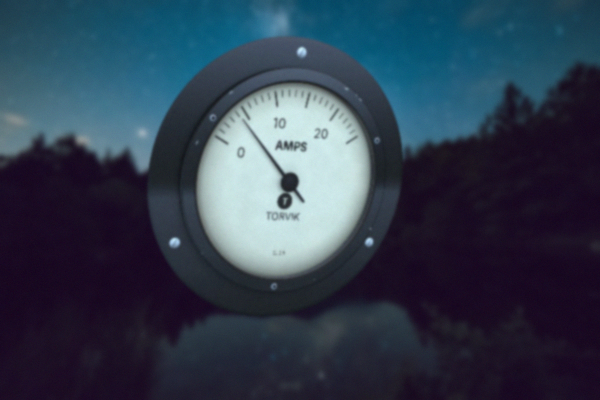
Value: value=4 unit=A
